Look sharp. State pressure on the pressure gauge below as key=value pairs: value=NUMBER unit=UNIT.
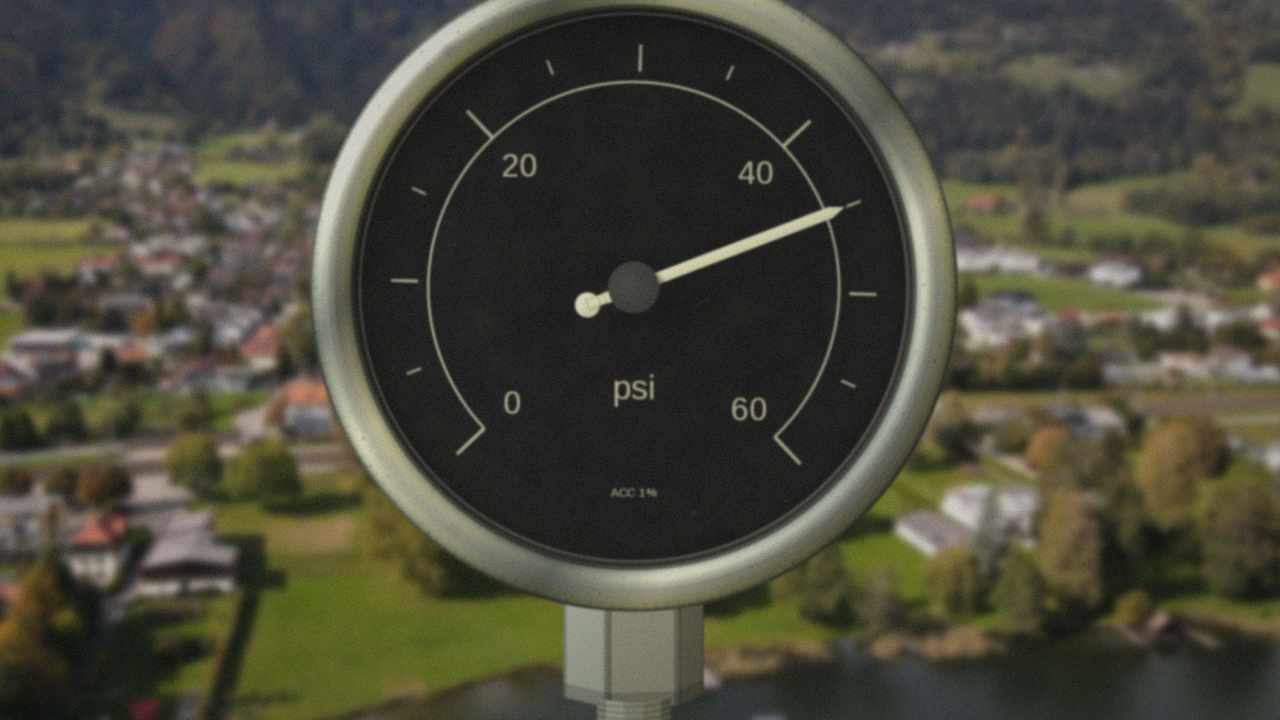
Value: value=45 unit=psi
